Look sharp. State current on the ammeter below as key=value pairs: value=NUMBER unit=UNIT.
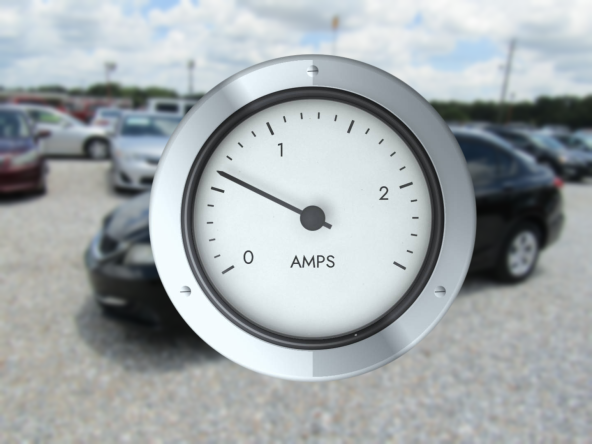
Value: value=0.6 unit=A
